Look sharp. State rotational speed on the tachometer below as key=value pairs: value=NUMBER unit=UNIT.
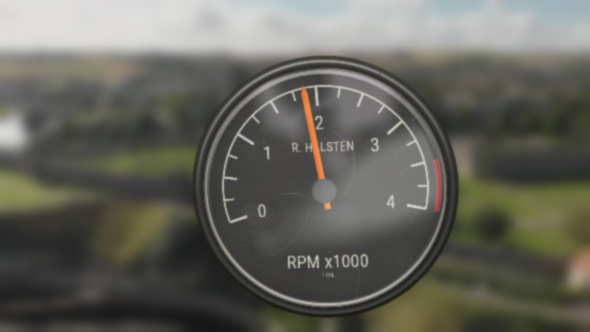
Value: value=1875 unit=rpm
